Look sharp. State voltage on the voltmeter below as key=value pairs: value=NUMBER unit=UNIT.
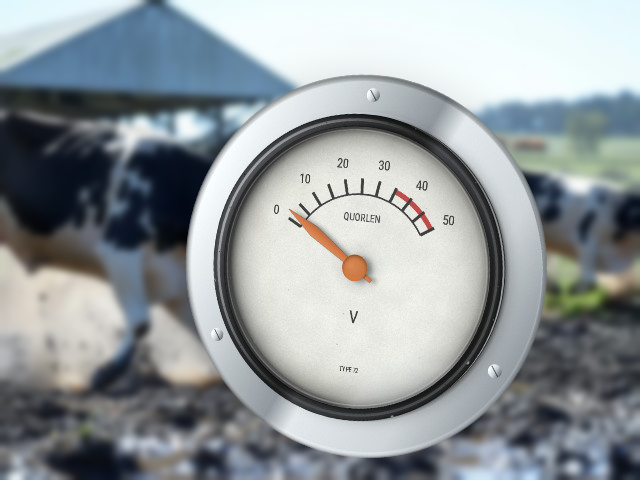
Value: value=2.5 unit=V
